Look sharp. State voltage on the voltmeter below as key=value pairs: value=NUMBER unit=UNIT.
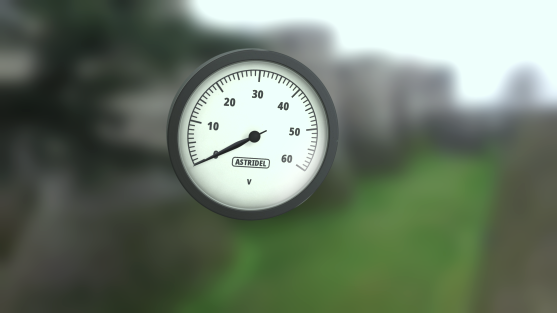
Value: value=0 unit=V
